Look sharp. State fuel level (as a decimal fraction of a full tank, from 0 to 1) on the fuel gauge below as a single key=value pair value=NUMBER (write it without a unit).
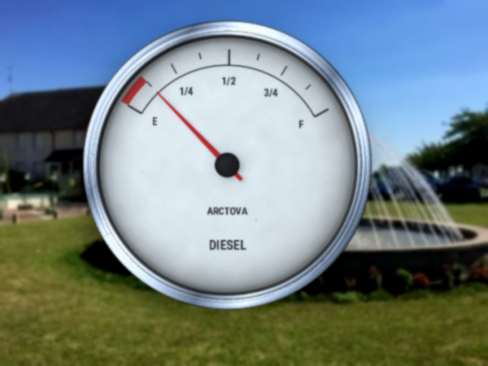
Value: value=0.125
